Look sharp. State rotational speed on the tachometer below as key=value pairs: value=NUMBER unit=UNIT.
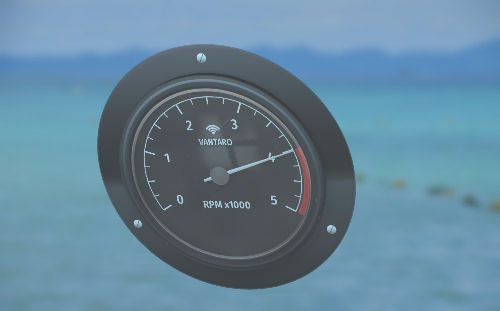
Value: value=4000 unit=rpm
